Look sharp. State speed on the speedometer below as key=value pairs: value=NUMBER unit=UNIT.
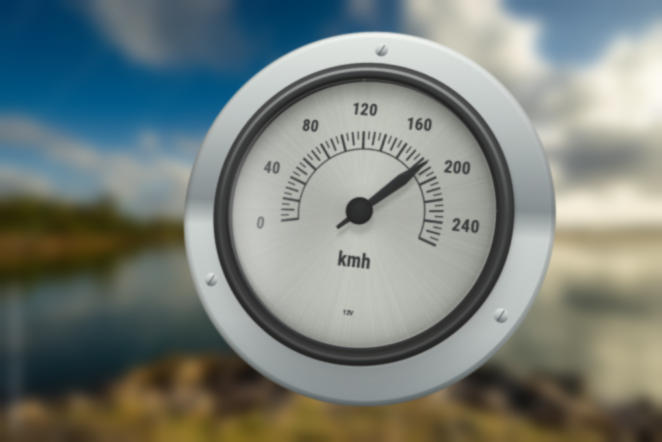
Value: value=185 unit=km/h
